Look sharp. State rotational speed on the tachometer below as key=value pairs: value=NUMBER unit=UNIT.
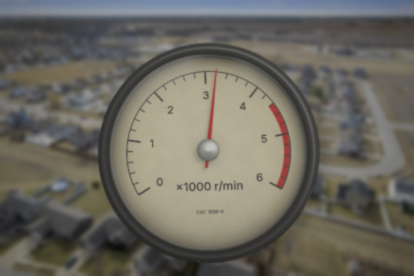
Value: value=3200 unit=rpm
